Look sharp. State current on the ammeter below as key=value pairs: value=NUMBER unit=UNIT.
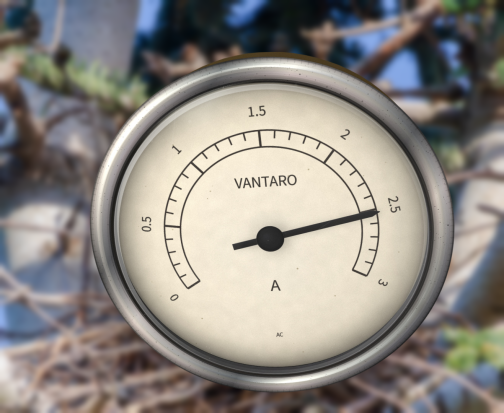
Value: value=2.5 unit=A
